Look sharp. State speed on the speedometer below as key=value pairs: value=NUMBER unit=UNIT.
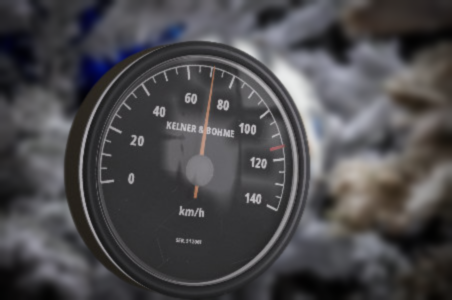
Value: value=70 unit=km/h
